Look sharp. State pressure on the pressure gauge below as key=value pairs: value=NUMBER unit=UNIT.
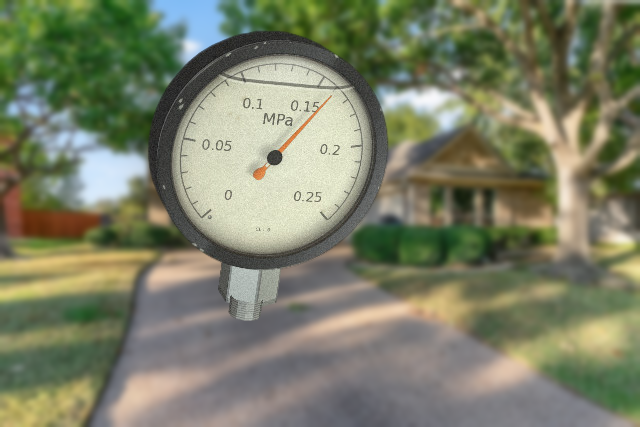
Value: value=0.16 unit=MPa
